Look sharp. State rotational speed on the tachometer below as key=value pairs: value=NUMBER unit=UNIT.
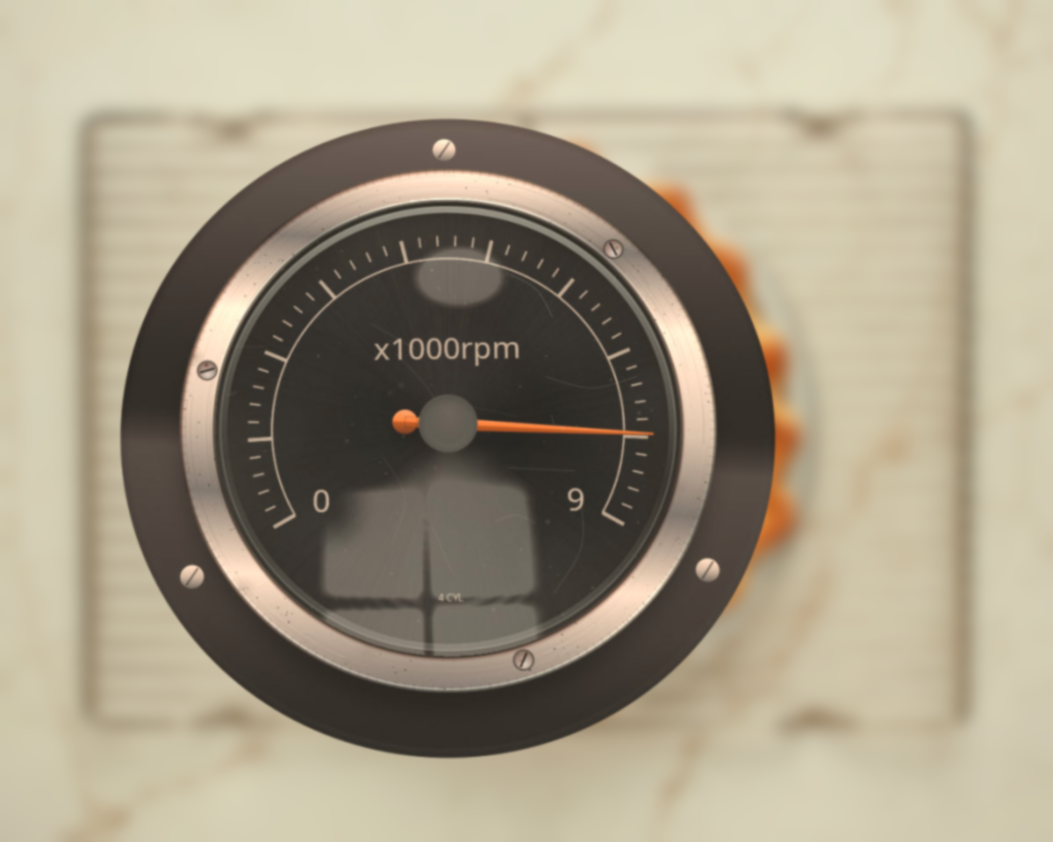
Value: value=8000 unit=rpm
